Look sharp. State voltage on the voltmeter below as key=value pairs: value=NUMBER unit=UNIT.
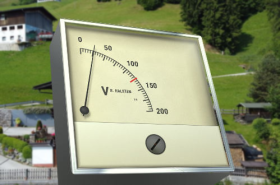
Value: value=25 unit=V
